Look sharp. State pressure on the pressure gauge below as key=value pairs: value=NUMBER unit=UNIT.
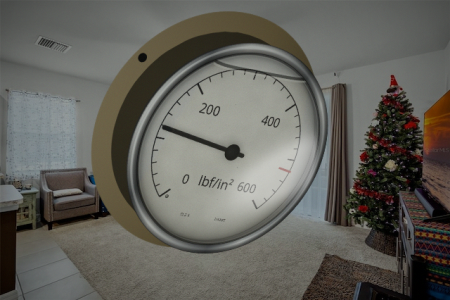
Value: value=120 unit=psi
